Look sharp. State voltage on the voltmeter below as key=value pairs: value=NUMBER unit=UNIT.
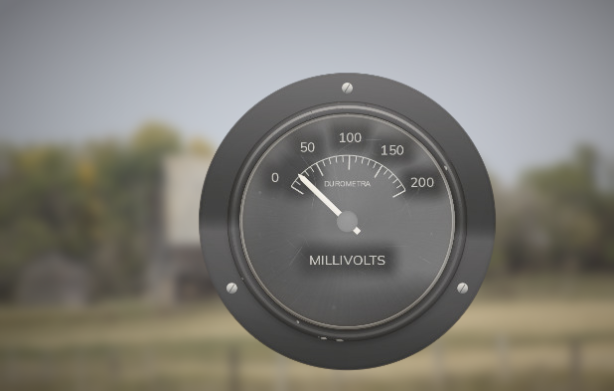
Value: value=20 unit=mV
